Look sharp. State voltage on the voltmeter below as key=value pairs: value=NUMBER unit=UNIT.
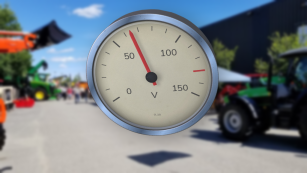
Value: value=65 unit=V
